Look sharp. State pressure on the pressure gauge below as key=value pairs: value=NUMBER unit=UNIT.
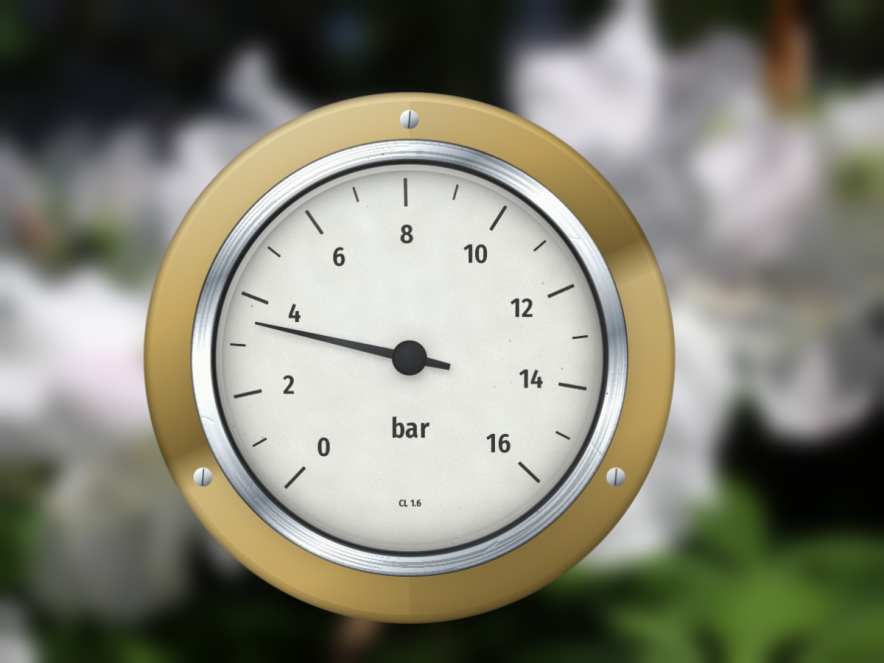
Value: value=3.5 unit=bar
